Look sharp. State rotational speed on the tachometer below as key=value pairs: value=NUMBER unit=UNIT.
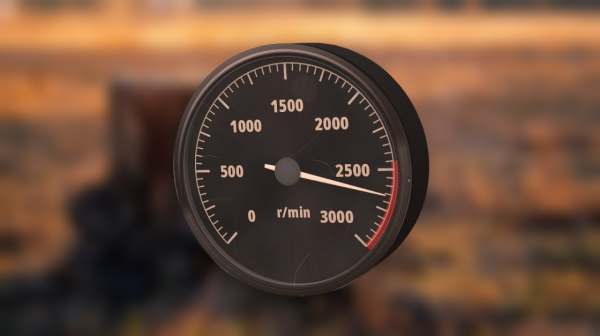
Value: value=2650 unit=rpm
